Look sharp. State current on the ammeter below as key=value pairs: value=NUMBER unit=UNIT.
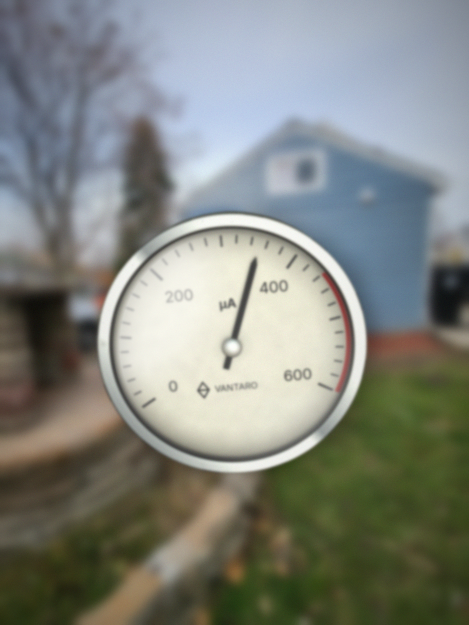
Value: value=350 unit=µA
